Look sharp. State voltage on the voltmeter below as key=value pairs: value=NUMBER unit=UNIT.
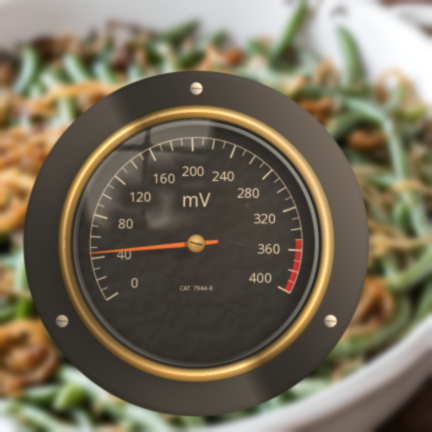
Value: value=45 unit=mV
